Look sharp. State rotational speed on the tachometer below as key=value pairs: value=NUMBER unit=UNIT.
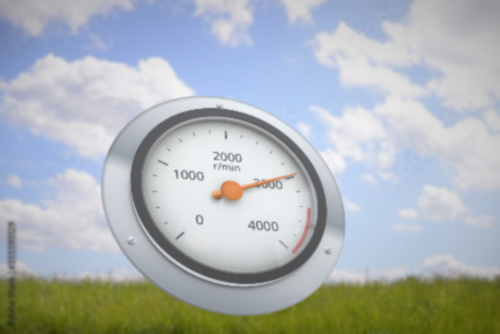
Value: value=3000 unit=rpm
